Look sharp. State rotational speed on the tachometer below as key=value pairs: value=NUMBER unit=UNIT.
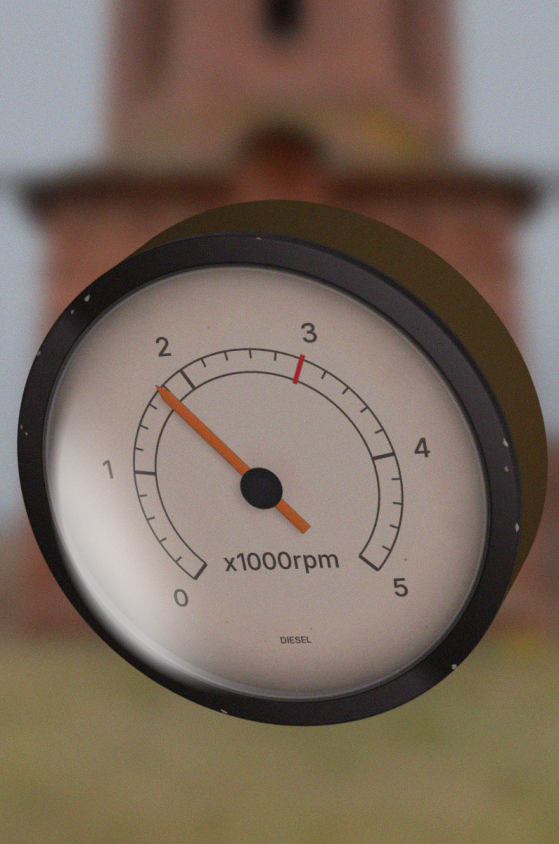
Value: value=1800 unit=rpm
